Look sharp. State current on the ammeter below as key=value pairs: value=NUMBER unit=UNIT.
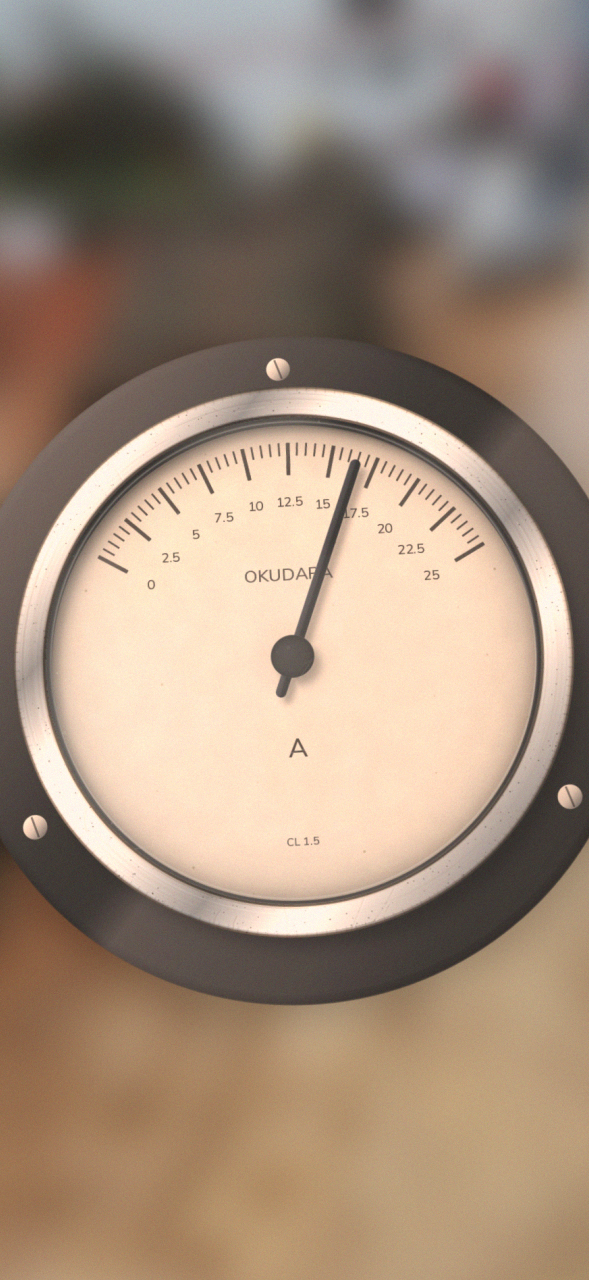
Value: value=16.5 unit=A
